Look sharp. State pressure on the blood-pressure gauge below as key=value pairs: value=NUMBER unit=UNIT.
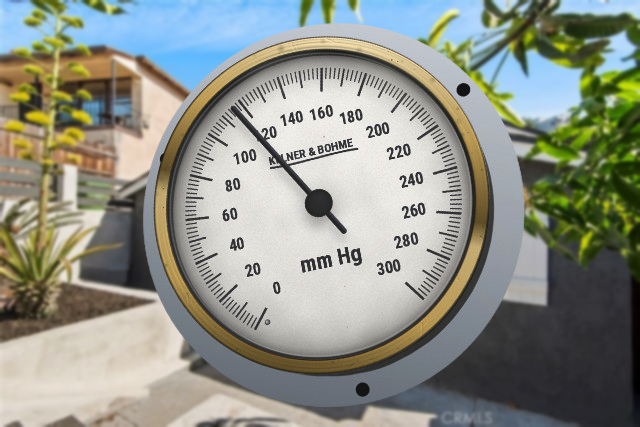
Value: value=116 unit=mmHg
